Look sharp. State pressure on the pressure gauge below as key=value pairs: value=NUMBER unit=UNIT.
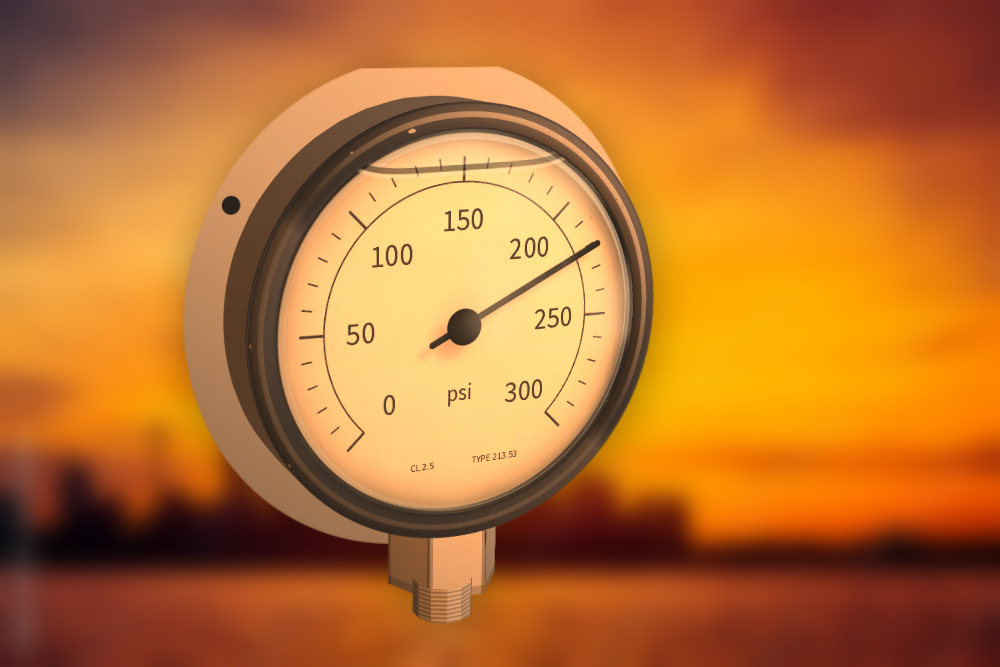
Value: value=220 unit=psi
